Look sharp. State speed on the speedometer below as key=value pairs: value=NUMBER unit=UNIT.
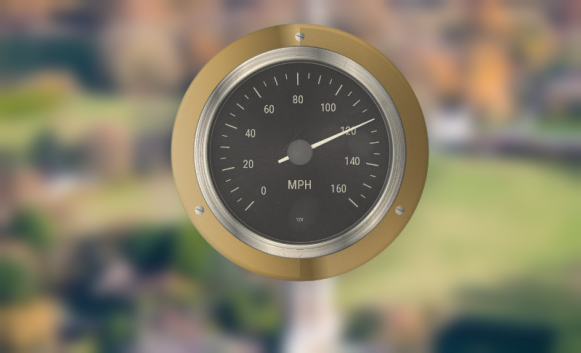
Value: value=120 unit=mph
